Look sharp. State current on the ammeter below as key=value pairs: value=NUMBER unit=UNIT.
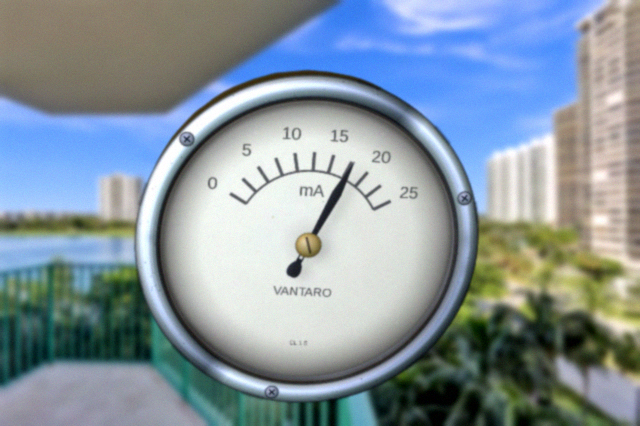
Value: value=17.5 unit=mA
